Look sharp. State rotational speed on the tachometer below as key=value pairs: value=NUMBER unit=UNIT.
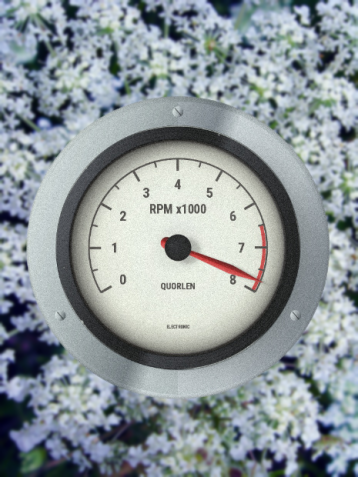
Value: value=7750 unit=rpm
